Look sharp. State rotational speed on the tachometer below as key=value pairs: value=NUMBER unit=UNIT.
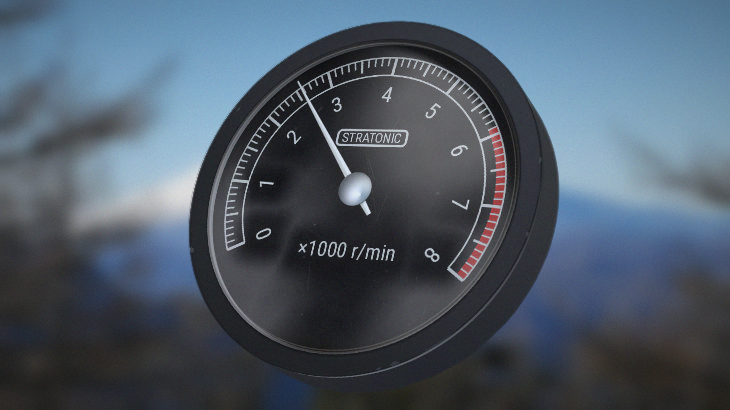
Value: value=2600 unit=rpm
